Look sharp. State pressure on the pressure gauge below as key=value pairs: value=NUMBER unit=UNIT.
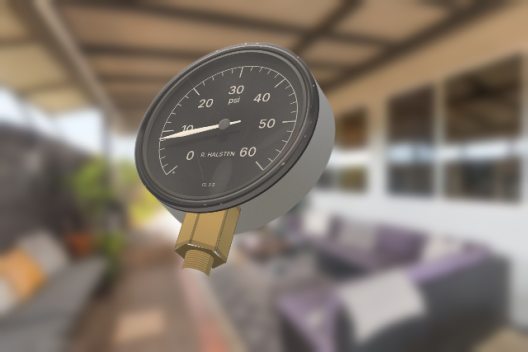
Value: value=8 unit=psi
